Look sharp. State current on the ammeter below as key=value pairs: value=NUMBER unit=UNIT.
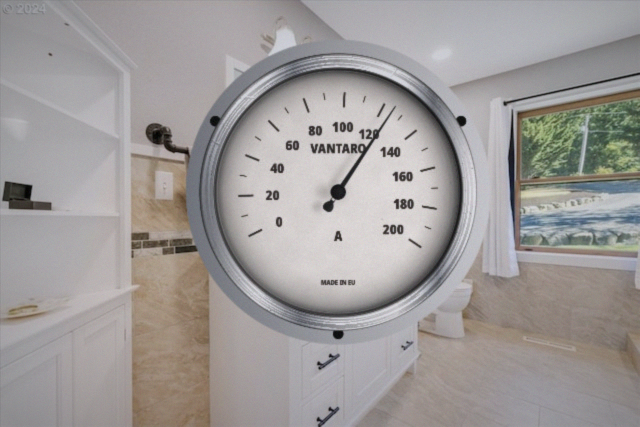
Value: value=125 unit=A
